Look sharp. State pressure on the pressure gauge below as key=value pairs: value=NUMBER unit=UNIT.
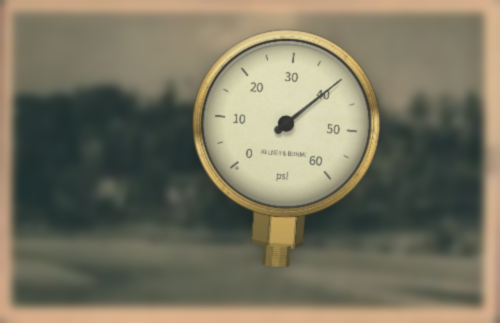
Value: value=40 unit=psi
